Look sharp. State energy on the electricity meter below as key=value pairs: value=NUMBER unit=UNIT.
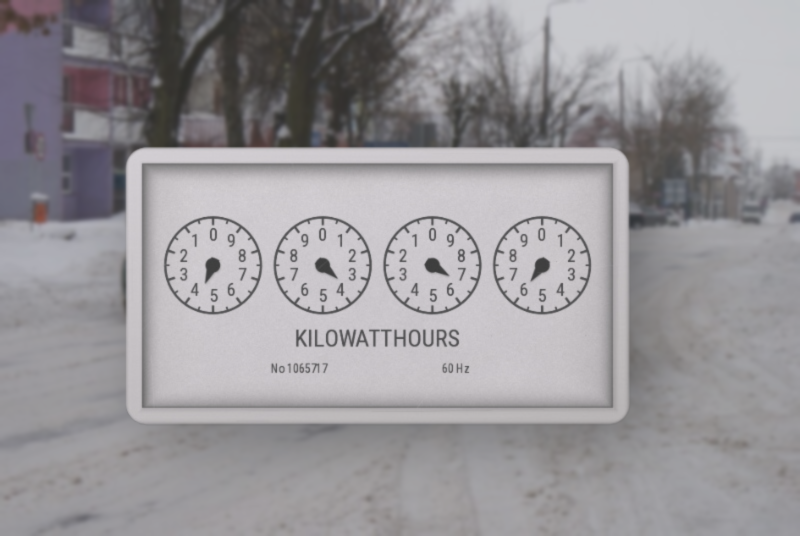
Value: value=4366 unit=kWh
